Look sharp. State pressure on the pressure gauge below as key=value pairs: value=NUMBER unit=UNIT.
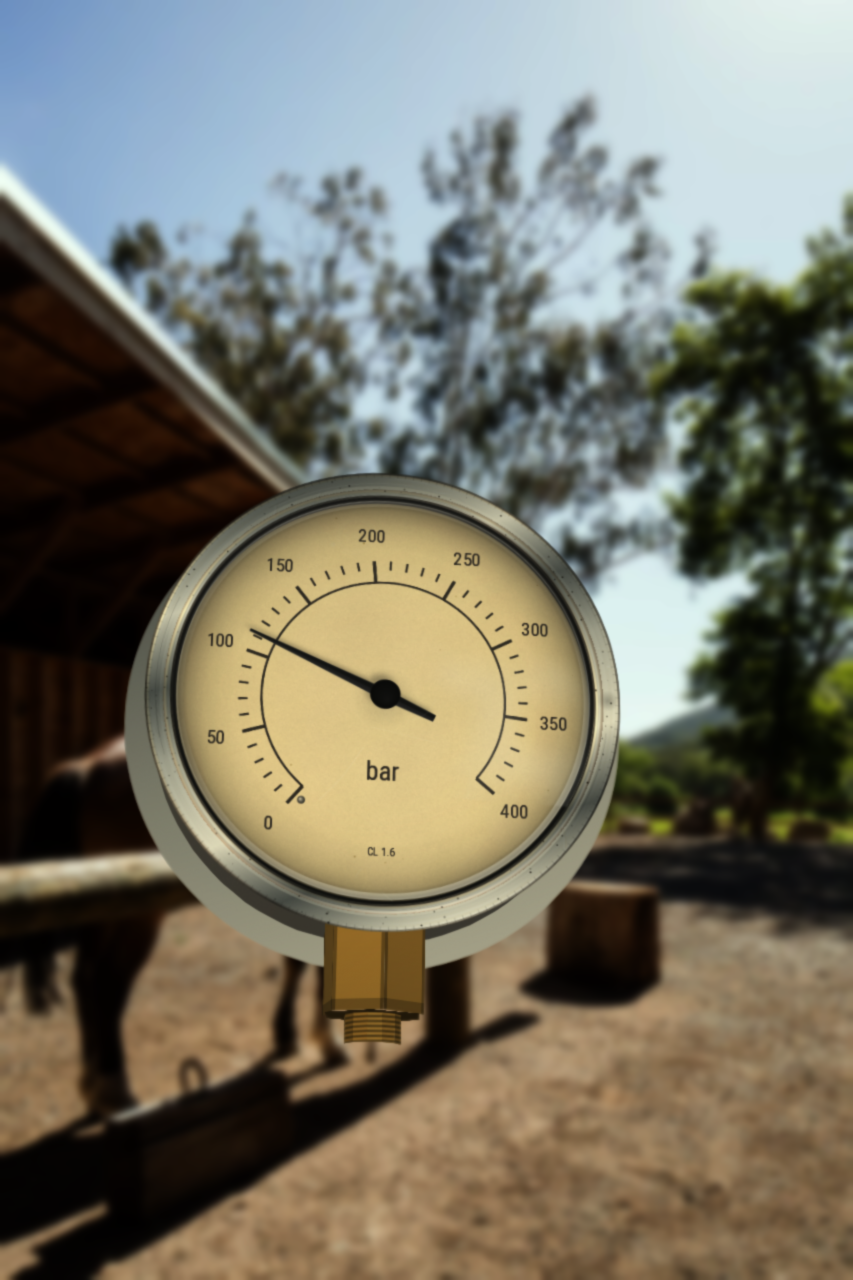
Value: value=110 unit=bar
